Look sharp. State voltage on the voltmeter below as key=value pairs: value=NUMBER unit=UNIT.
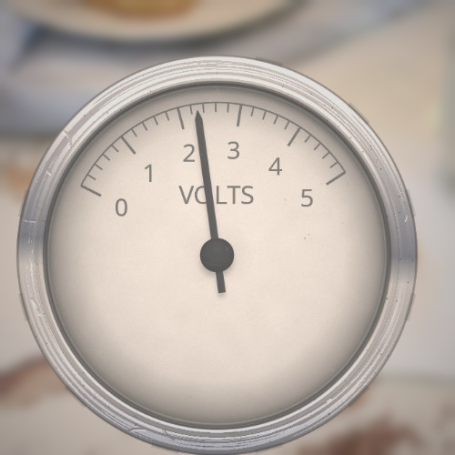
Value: value=2.3 unit=V
